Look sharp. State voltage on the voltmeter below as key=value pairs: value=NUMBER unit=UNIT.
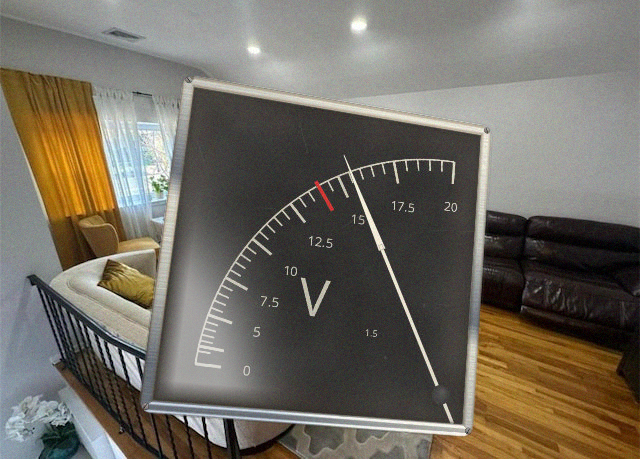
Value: value=15.5 unit=V
